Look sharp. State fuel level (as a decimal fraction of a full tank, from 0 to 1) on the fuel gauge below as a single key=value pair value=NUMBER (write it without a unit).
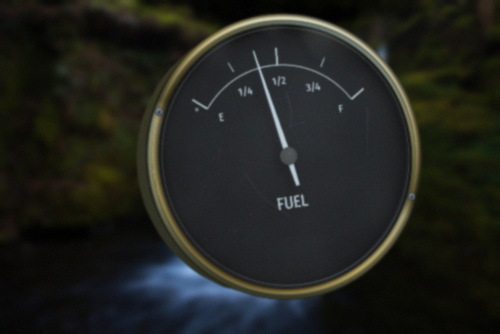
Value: value=0.375
